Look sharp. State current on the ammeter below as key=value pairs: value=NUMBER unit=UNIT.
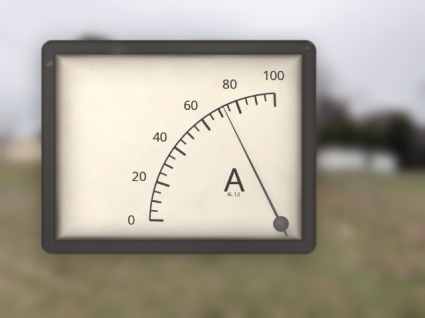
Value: value=72.5 unit=A
